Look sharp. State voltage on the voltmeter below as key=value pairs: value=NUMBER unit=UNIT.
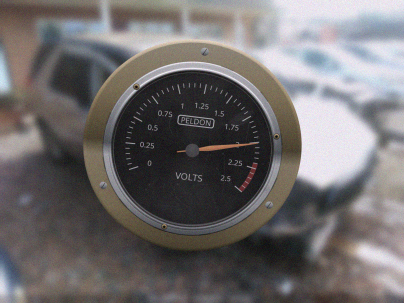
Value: value=2 unit=V
